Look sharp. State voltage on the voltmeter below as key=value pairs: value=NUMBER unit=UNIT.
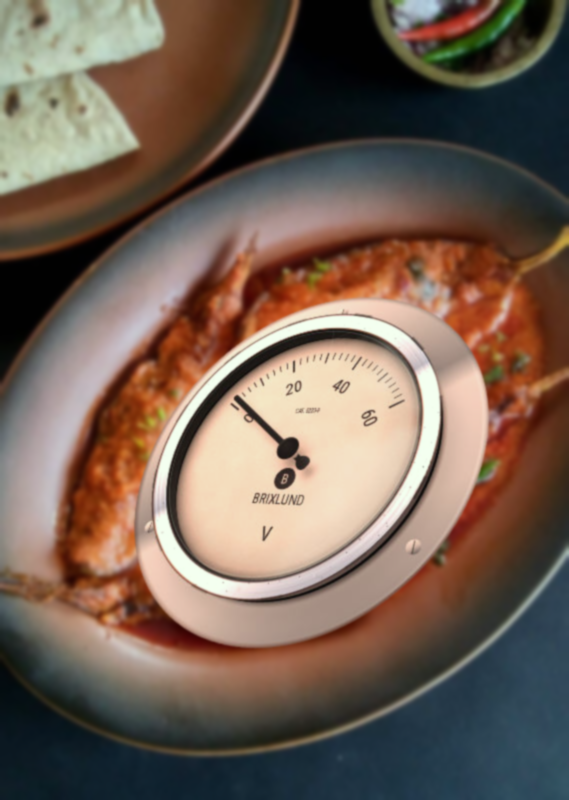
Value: value=2 unit=V
